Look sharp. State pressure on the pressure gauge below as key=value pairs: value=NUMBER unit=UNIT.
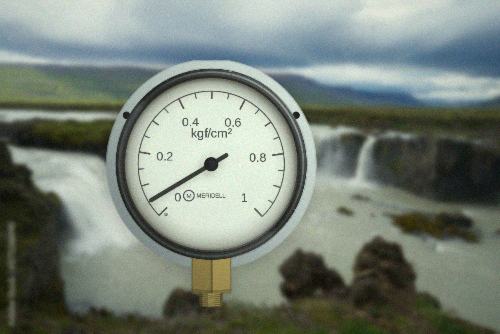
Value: value=0.05 unit=kg/cm²
